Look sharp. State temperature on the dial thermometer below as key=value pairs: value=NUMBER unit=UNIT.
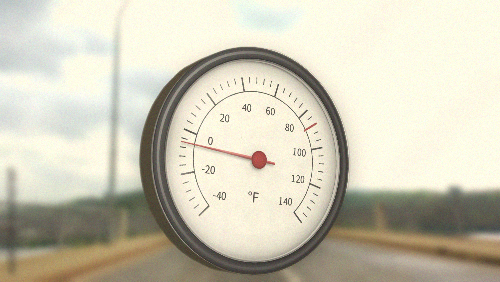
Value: value=-6 unit=°F
